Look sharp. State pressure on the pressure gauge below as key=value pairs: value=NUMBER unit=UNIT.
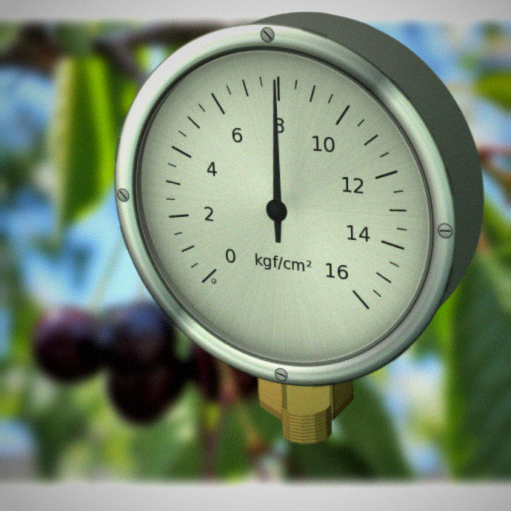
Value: value=8 unit=kg/cm²
